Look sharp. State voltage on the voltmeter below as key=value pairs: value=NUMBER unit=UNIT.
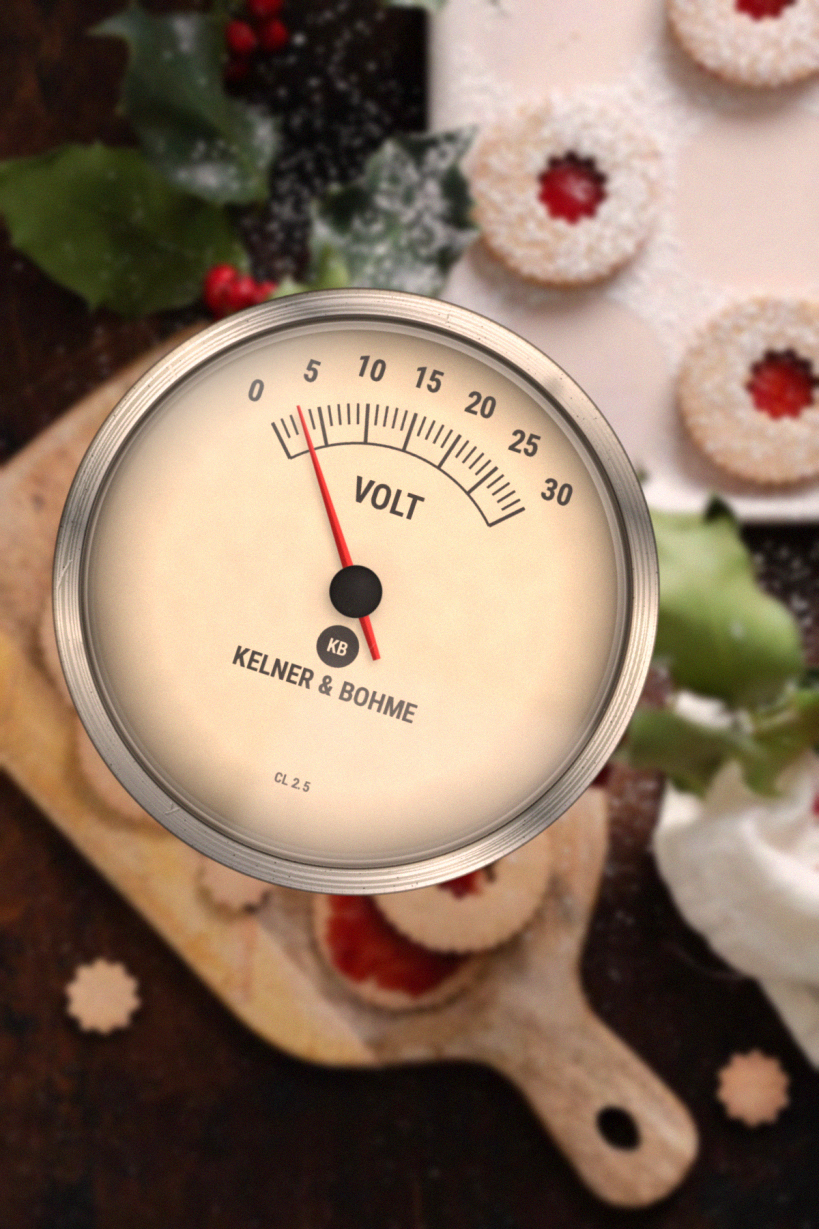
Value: value=3 unit=V
